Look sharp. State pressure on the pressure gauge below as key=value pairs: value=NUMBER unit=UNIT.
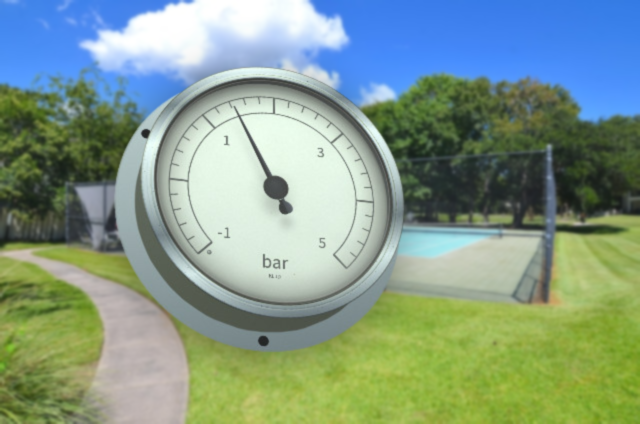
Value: value=1.4 unit=bar
